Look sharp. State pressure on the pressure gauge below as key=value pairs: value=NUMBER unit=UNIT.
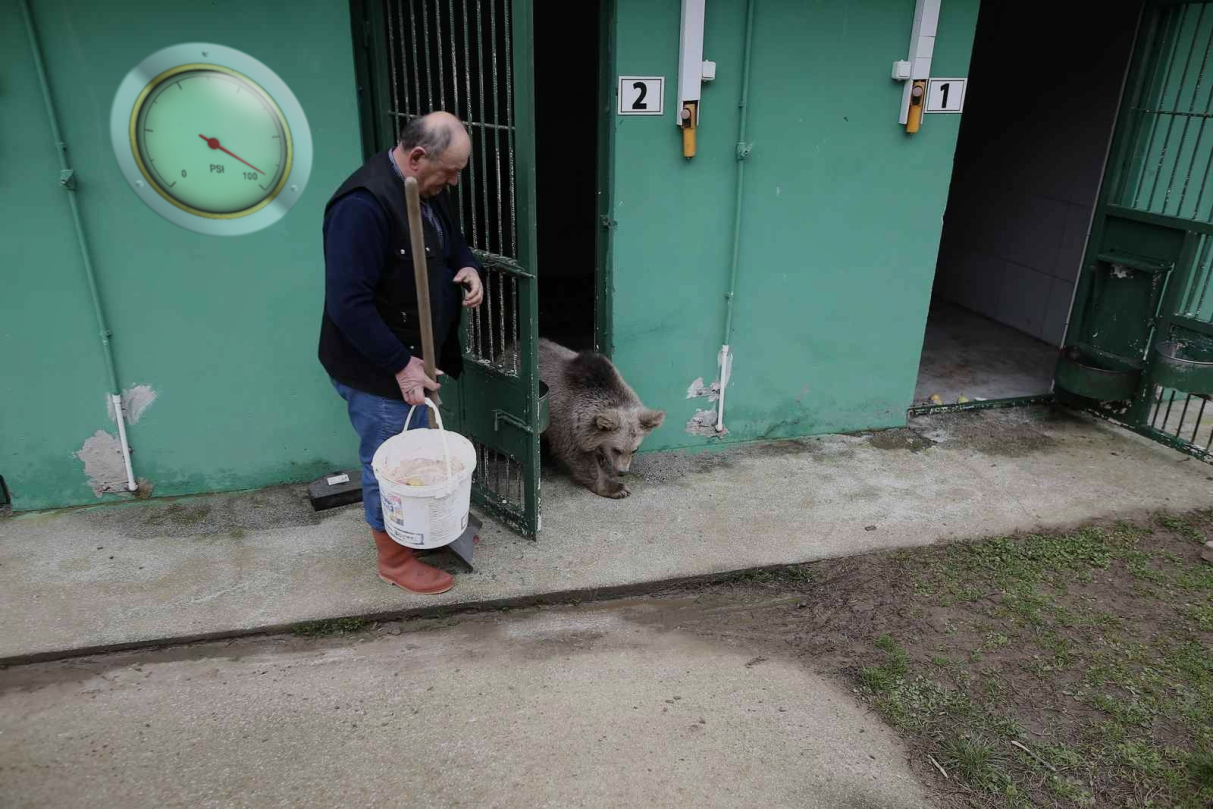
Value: value=95 unit=psi
